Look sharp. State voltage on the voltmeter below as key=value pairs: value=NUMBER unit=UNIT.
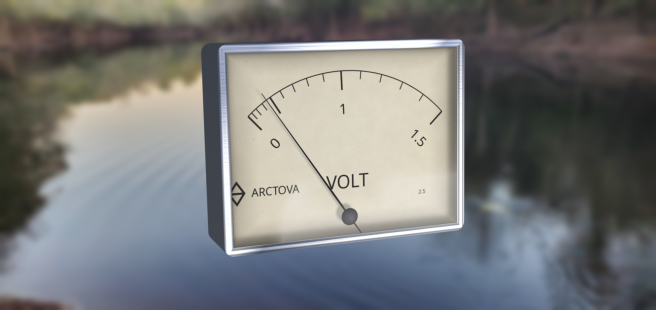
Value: value=0.45 unit=V
